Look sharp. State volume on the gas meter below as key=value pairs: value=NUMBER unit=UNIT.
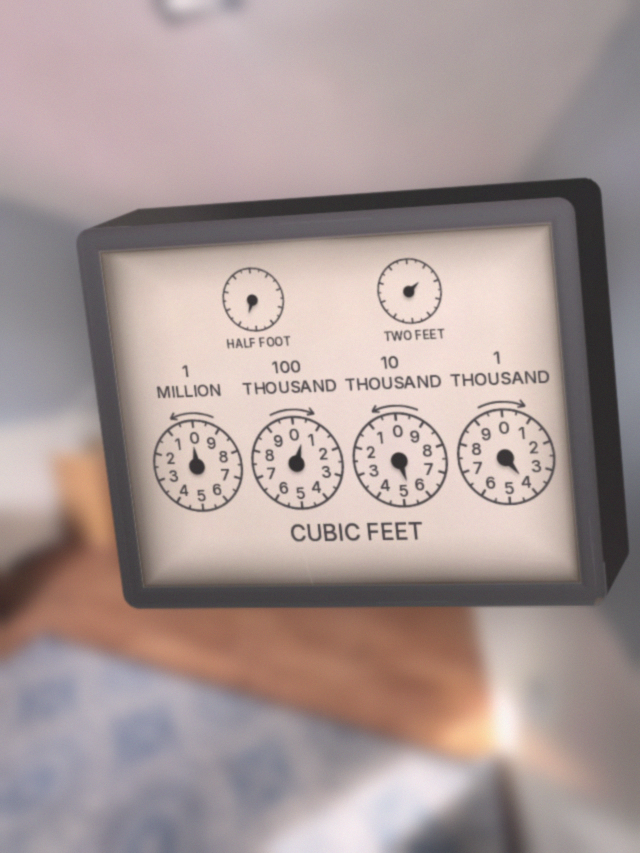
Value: value=5400 unit=ft³
